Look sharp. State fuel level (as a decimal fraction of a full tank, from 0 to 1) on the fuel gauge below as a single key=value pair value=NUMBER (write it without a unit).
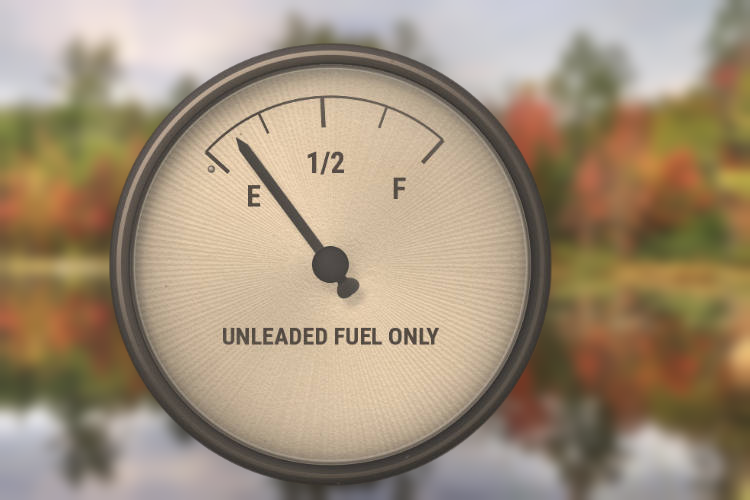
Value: value=0.125
